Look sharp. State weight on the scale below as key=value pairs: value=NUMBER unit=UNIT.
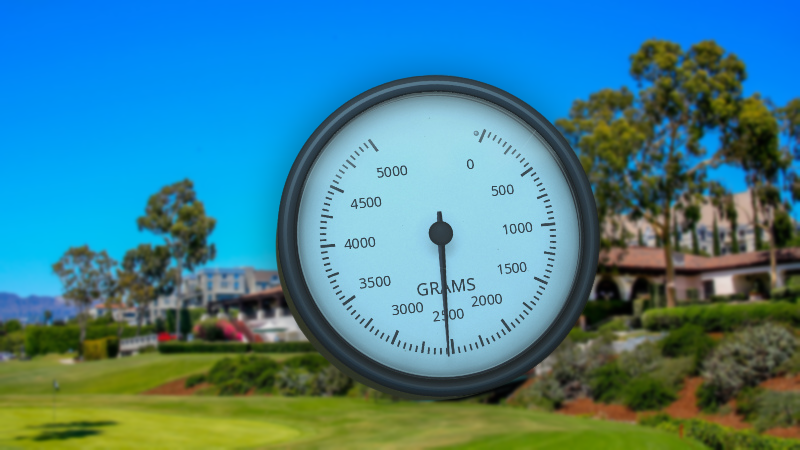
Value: value=2550 unit=g
